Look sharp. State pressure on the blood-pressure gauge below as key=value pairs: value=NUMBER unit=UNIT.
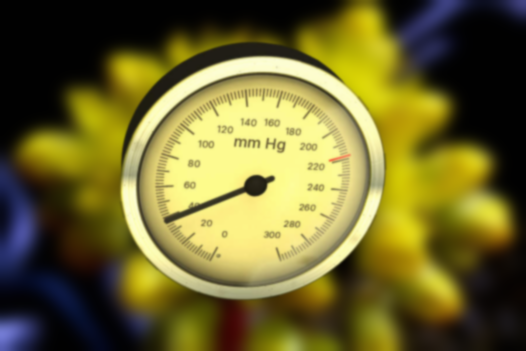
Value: value=40 unit=mmHg
